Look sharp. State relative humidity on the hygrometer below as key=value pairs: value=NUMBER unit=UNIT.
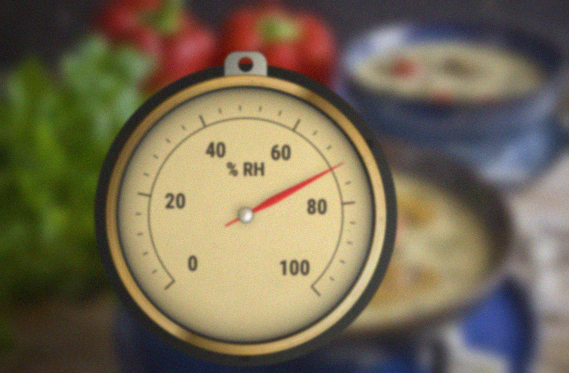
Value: value=72 unit=%
